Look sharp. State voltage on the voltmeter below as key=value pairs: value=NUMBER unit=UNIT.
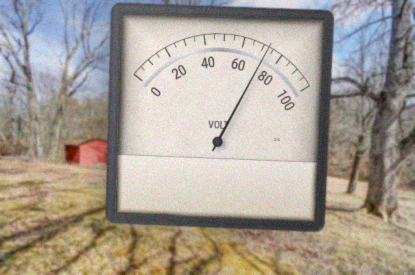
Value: value=72.5 unit=V
